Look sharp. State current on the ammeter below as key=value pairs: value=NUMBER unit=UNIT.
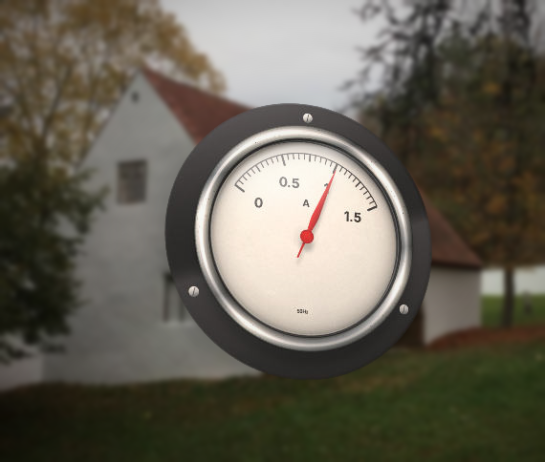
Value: value=1 unit=A
